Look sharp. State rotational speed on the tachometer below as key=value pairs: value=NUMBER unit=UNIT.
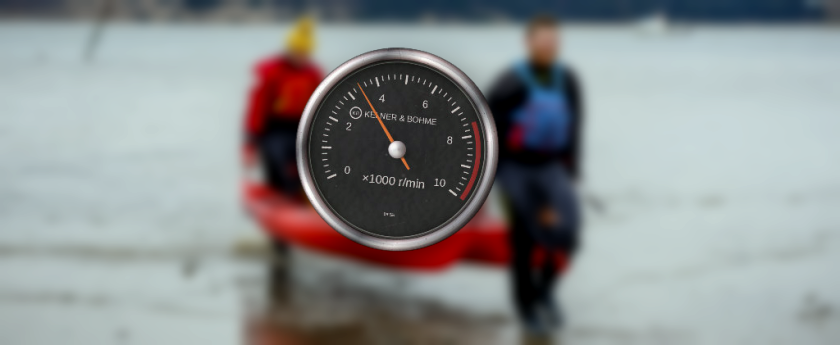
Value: value=3400 unit=rpm
